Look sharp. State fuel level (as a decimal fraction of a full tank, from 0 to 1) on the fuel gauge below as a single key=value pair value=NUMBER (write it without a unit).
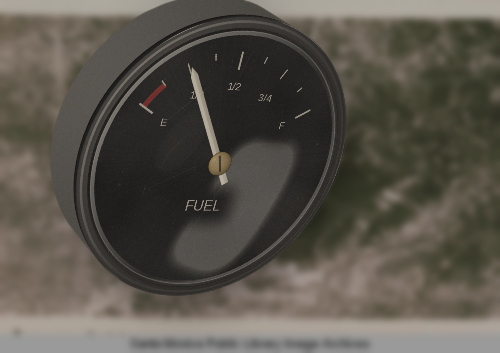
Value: value=0.25
